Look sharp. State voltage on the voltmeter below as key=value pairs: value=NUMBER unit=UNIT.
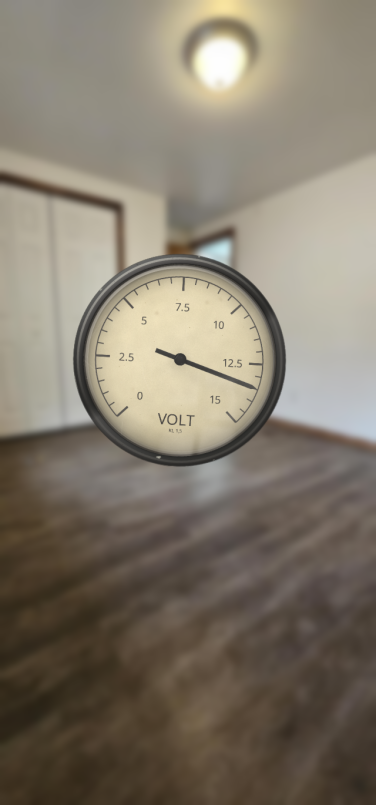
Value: value=13.5 unit=V
